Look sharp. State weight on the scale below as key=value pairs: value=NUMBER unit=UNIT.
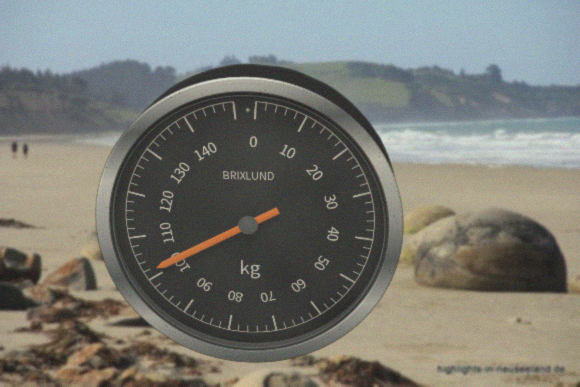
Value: value=102 unit=kg
